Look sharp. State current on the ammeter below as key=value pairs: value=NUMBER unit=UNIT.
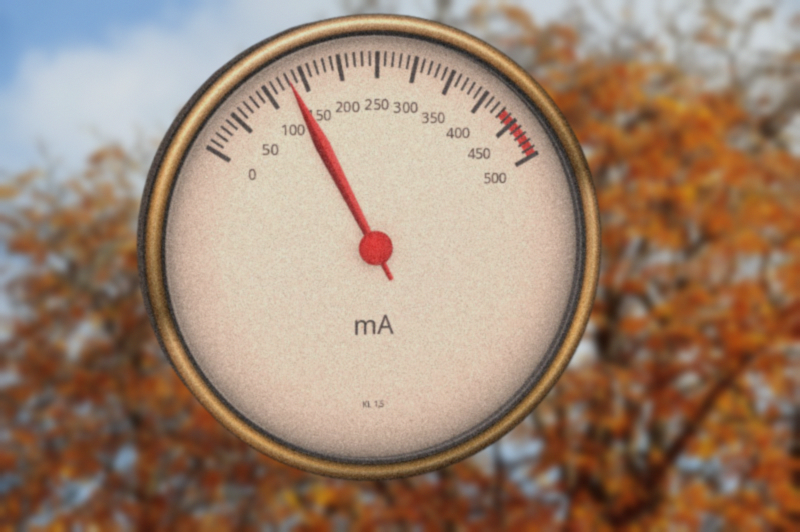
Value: value=130 unit=mA
